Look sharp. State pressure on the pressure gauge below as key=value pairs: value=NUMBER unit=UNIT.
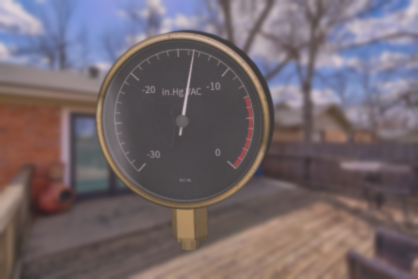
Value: value=-13.5 unit=inHg
